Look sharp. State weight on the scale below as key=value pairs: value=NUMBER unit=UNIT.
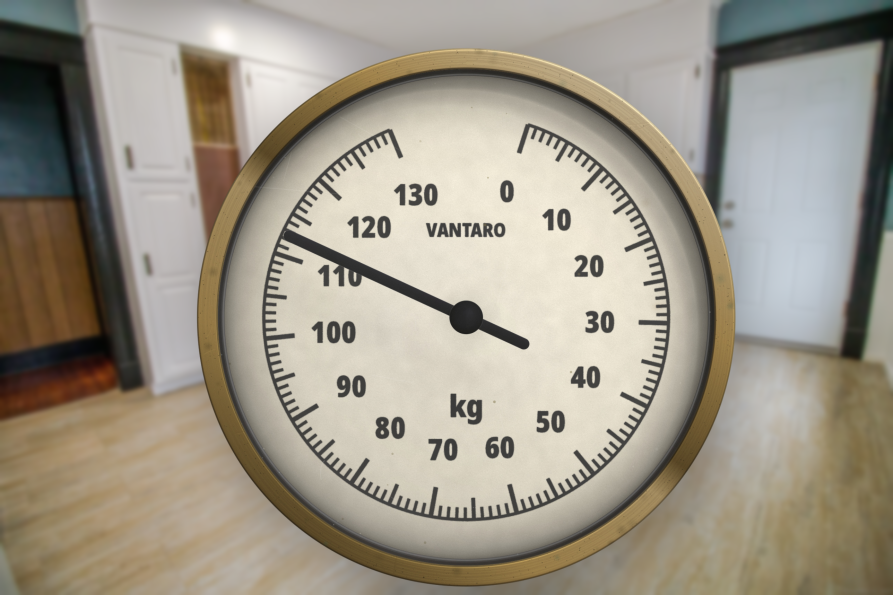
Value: value=112.5 unit=kg
